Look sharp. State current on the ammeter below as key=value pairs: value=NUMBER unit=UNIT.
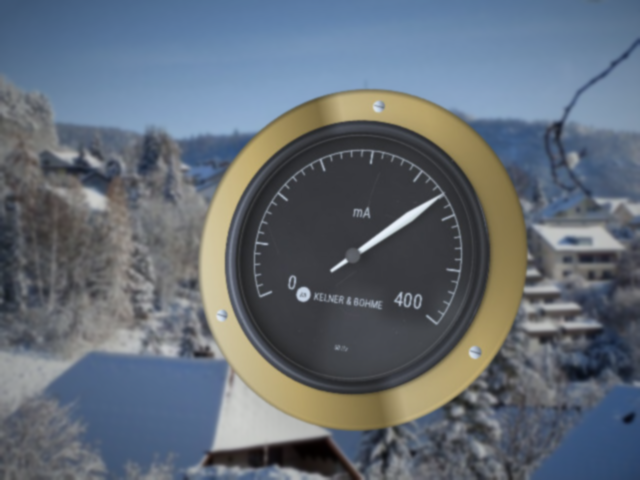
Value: value=280 unit=mA
